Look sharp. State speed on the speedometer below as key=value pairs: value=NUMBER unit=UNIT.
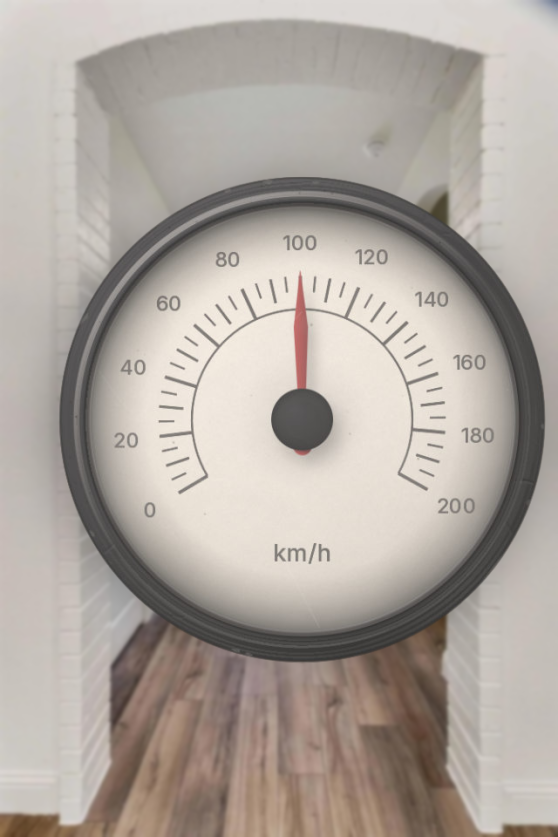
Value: value=100 unit=km/h
